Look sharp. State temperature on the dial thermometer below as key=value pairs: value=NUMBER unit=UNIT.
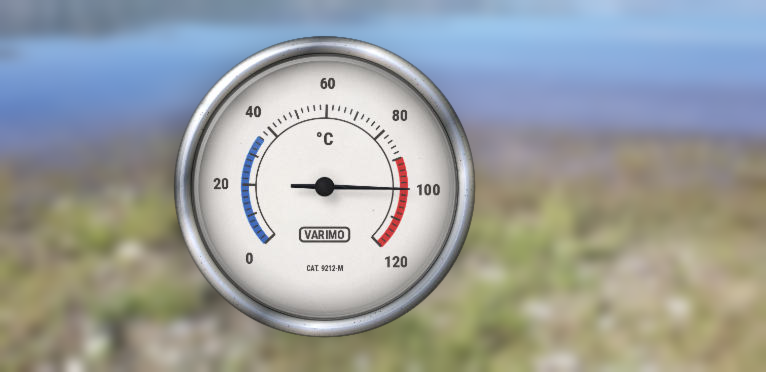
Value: value=100 unit=°C
